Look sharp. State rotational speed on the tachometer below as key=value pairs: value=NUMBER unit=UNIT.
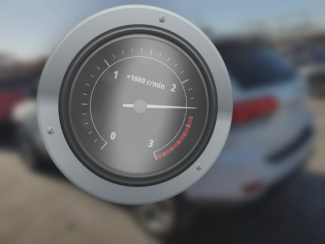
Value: value=2300 unit=rpm
